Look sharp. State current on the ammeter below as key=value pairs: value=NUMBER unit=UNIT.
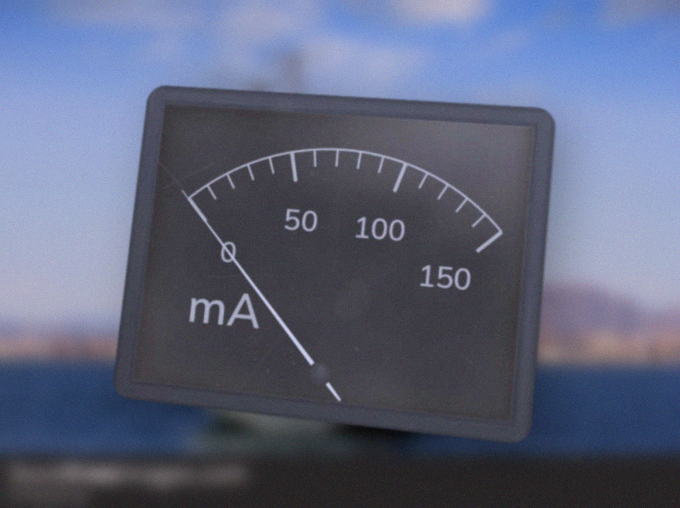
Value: value=0 unit=mA
